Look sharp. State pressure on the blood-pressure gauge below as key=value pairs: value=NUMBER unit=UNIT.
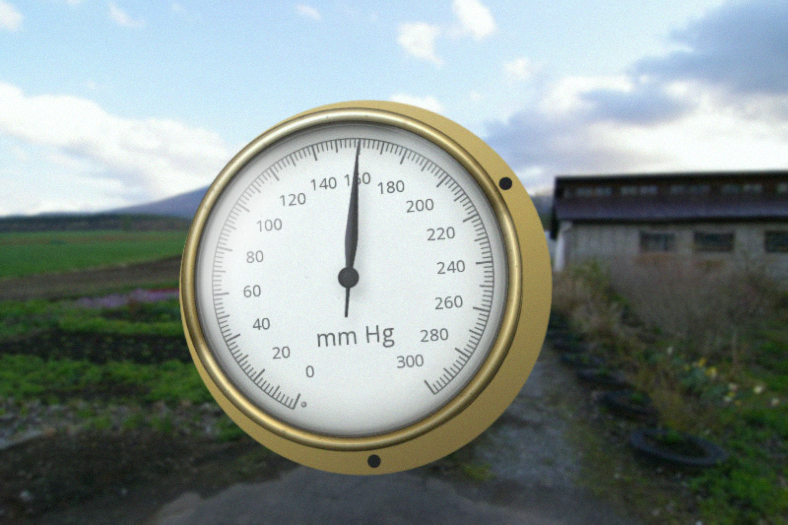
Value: value=160 unit=mmHg
